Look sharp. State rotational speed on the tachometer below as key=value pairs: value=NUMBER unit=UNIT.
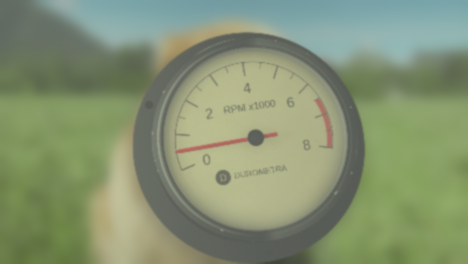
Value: value=500 unit=rpm
